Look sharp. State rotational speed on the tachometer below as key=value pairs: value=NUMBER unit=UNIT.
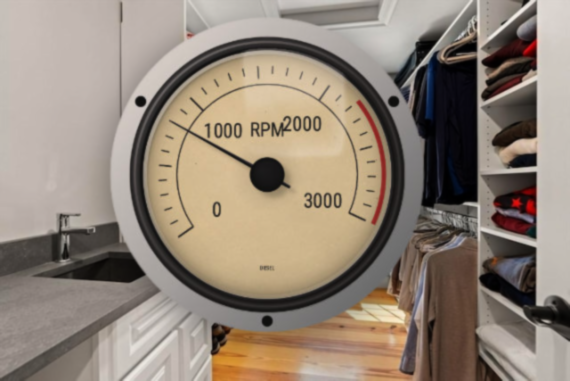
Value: value=800 unit=rpm
